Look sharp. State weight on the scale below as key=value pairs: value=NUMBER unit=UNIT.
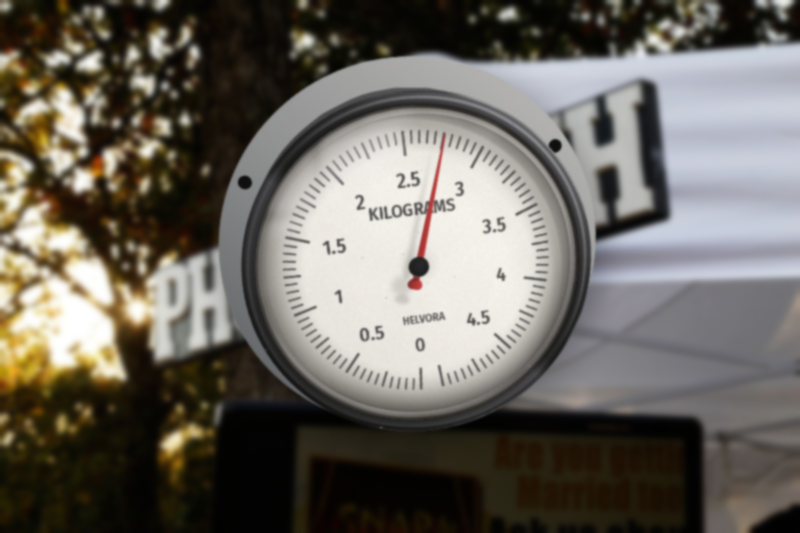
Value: value=2.75 unit=kg
